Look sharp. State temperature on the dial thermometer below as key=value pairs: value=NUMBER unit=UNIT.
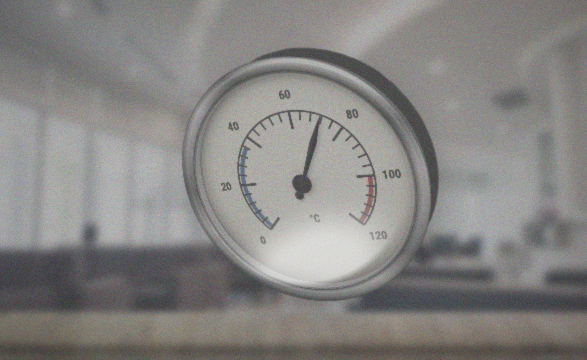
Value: value=72 unit=°C
